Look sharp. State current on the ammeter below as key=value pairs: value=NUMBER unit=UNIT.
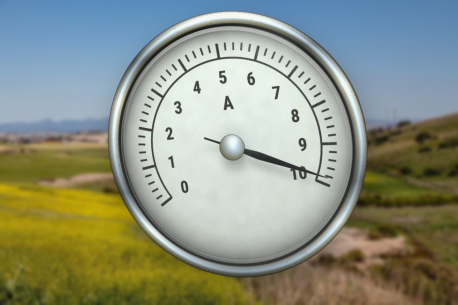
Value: value=9.8 unit=A
